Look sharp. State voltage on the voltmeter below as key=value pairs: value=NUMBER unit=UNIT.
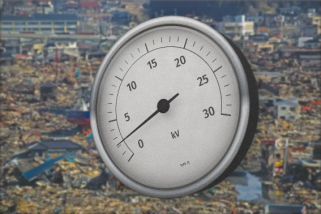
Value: value=2 unit=kV
